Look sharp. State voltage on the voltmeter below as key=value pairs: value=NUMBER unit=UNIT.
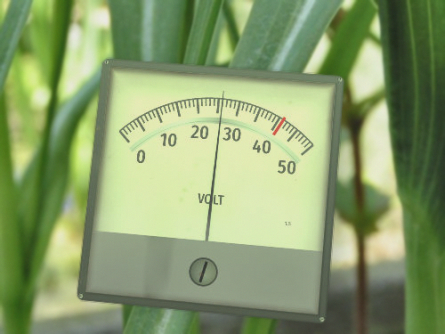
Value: value=26 unit=V
